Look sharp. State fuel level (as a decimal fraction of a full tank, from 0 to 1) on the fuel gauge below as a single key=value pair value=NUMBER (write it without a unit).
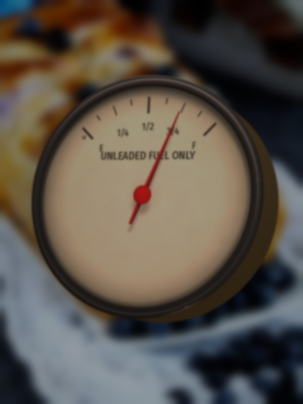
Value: value=0.75
